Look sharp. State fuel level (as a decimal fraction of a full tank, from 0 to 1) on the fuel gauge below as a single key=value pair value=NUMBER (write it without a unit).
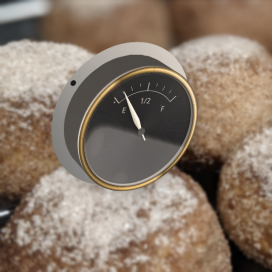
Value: value=0.125
